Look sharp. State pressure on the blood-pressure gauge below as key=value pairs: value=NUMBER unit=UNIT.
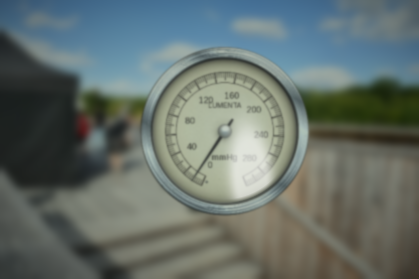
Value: value=10 unit=mmHg
